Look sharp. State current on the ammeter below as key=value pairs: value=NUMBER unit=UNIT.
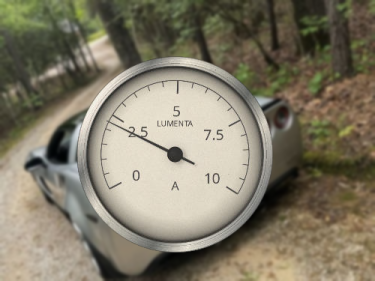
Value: value=2.25 unit=A
